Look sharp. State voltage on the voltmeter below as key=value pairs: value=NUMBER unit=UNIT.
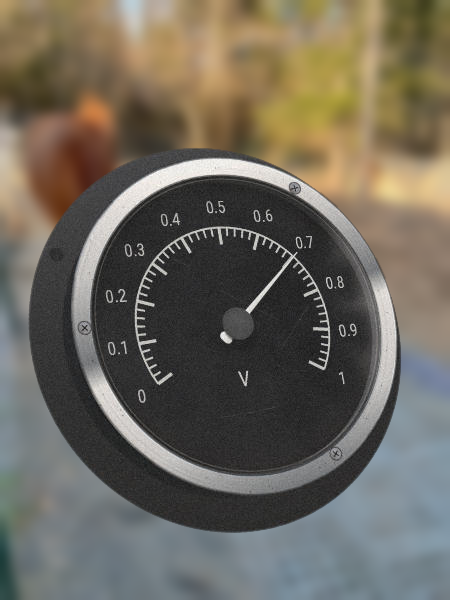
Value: value=0.7 unit=V
